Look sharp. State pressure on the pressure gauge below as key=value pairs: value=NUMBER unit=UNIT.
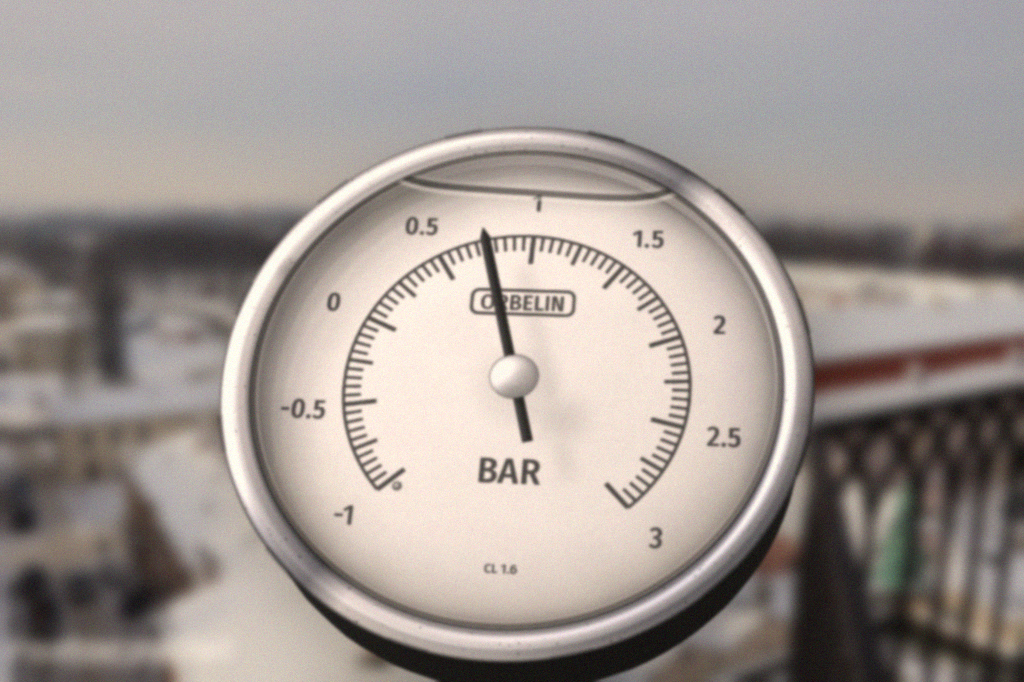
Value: value=0.75 unit=bar
